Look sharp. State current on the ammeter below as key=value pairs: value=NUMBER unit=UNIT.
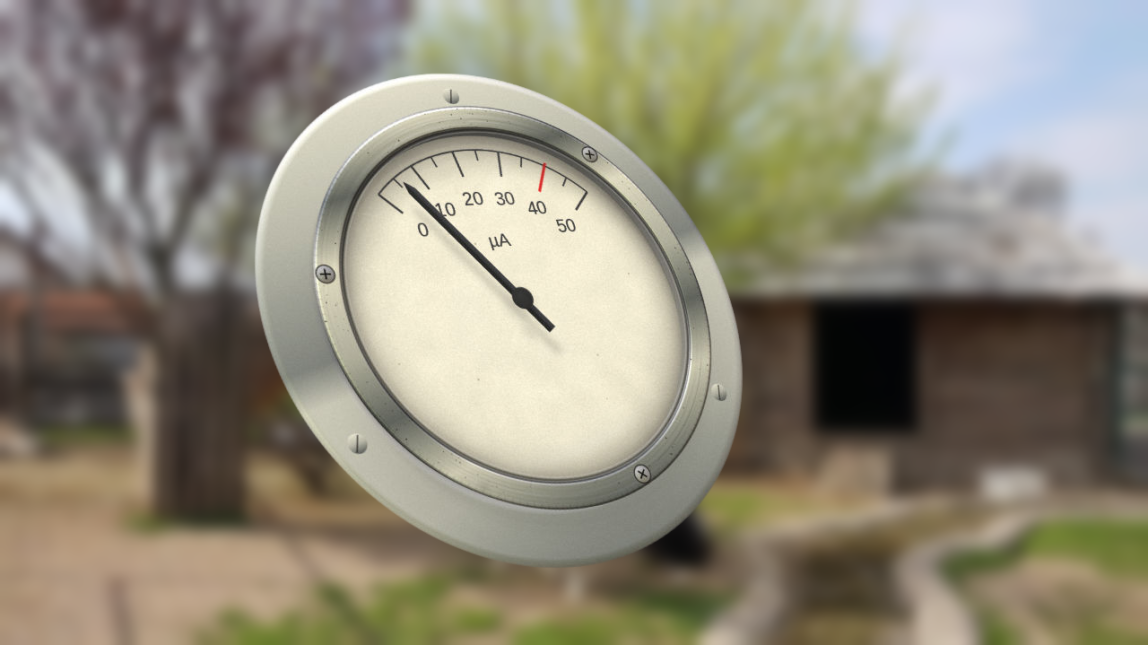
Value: value=5 unit=µA
